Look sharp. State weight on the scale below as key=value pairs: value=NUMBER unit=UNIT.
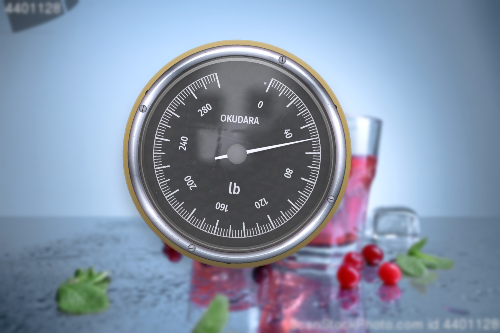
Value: value=50 unit=lb
